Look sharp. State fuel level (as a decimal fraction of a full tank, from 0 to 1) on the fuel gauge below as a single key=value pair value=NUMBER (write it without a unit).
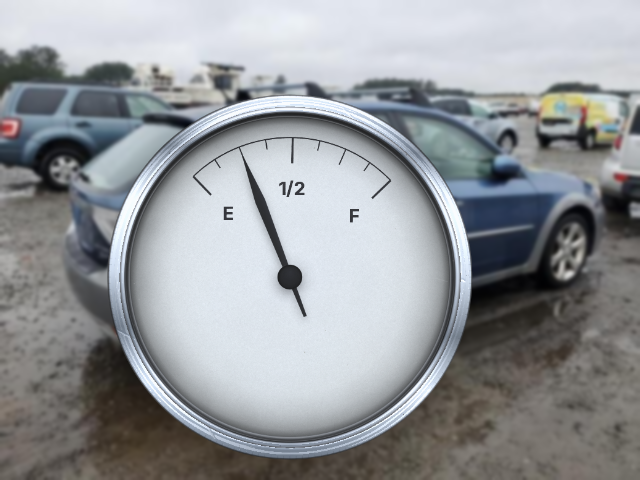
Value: value=0.25
